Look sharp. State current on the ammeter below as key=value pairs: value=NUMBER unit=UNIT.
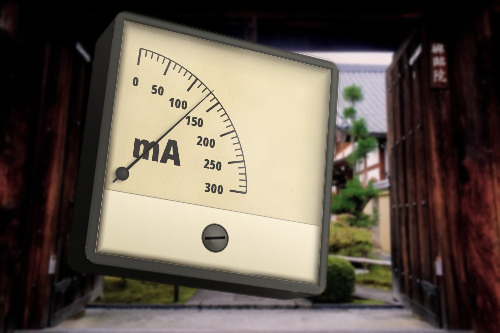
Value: value=130 unit=mA
